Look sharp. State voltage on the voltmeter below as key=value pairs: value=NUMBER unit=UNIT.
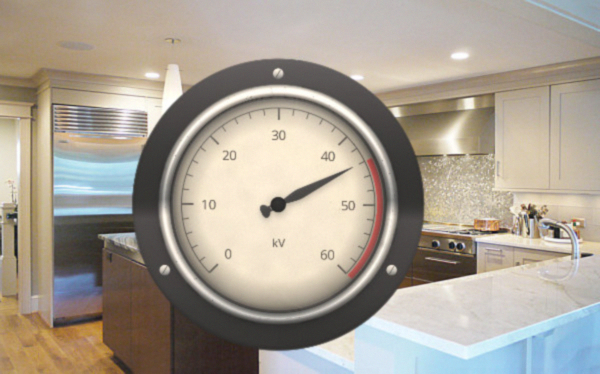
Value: value=44 unit=kV
